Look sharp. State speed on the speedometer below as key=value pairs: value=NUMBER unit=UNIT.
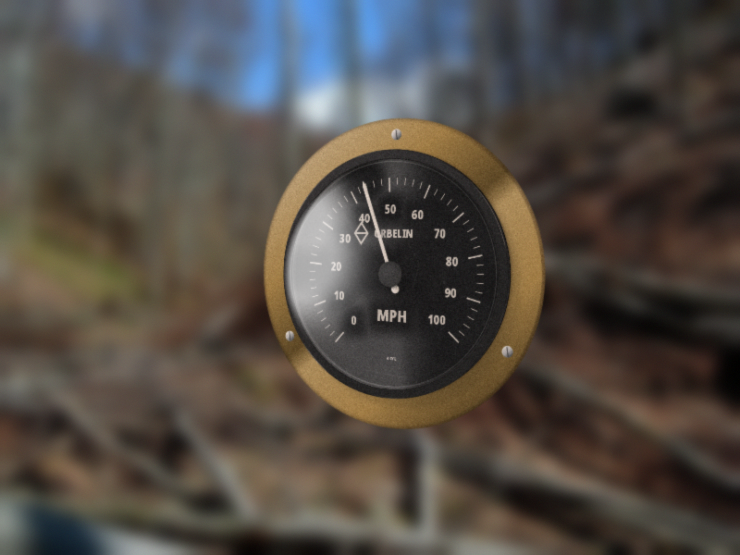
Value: value=44 unit=mph
